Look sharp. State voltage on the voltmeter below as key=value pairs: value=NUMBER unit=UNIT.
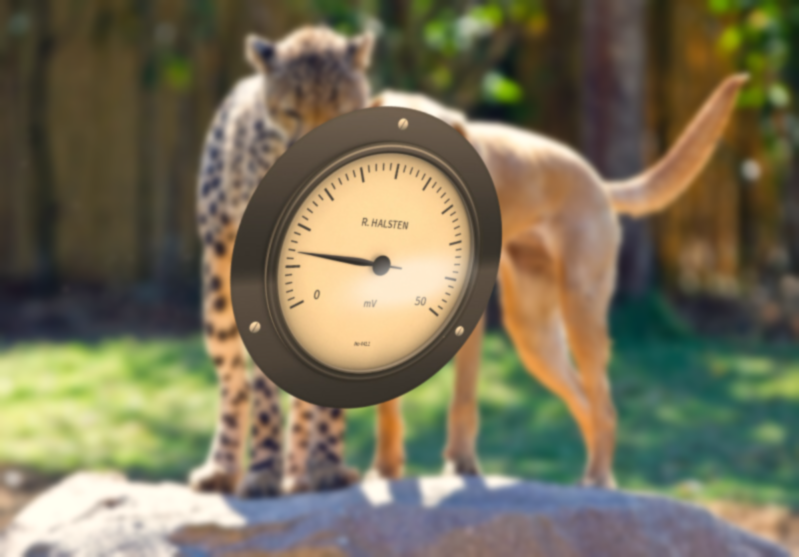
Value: value=7 unit=mV
